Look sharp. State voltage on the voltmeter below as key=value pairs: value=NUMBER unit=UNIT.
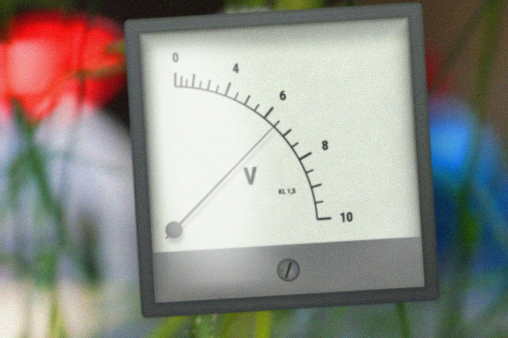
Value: value=6.5 unit=V
